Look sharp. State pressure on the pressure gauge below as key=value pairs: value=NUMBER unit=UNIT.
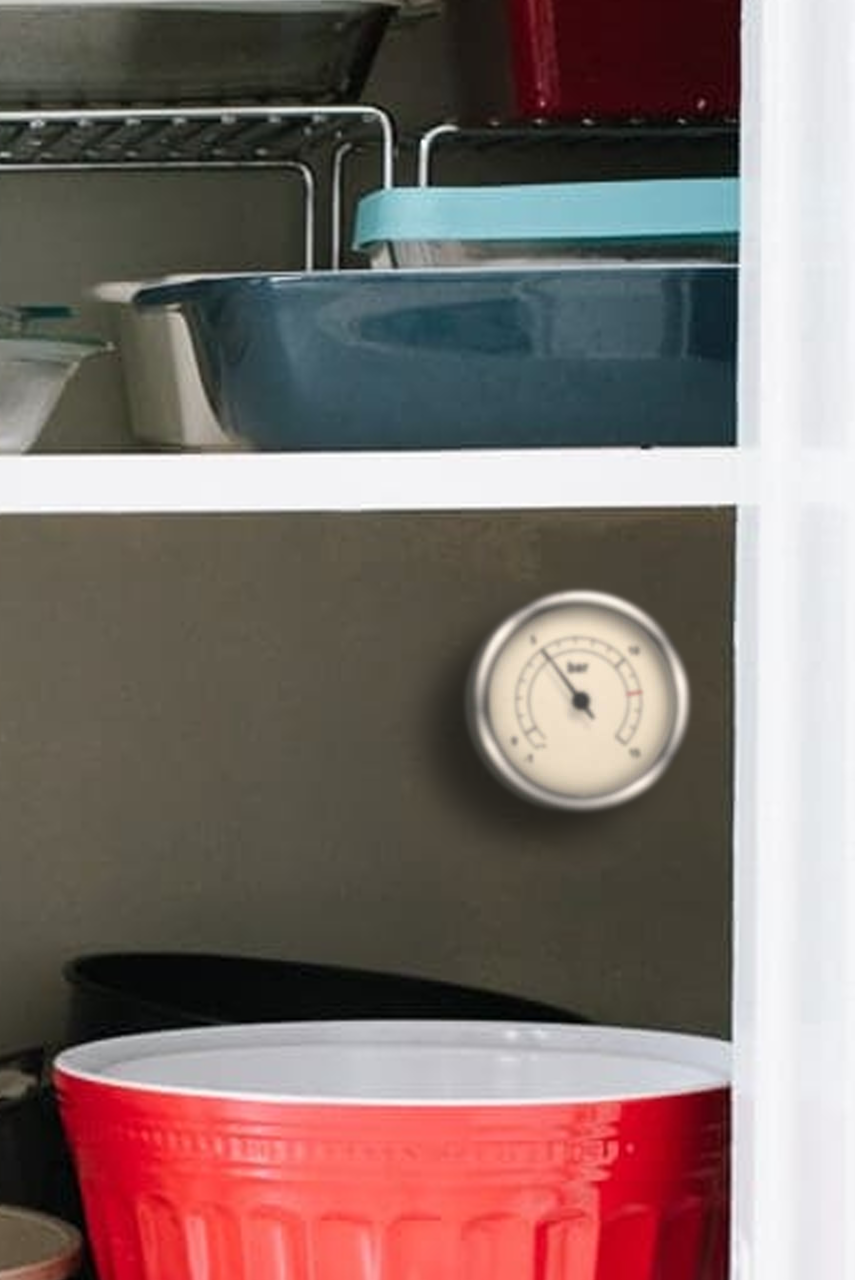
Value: value=5 unit=bar
